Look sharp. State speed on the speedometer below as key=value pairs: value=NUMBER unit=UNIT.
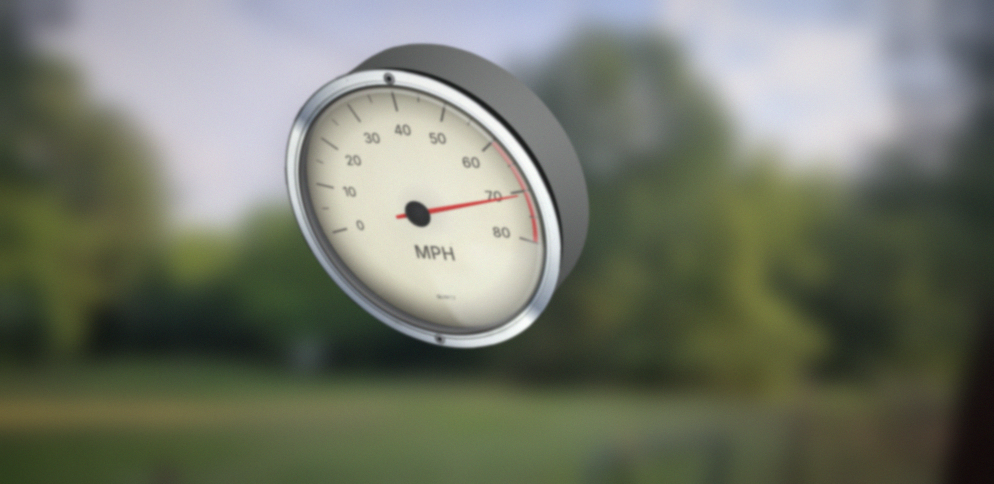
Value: value=70 unit=mph
